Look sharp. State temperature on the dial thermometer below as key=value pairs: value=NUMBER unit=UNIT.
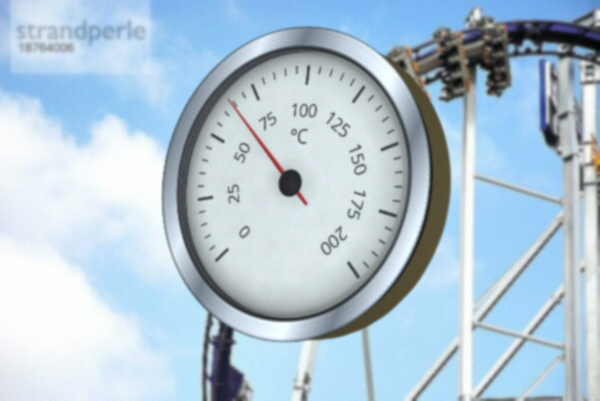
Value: value=65 unit=°C
